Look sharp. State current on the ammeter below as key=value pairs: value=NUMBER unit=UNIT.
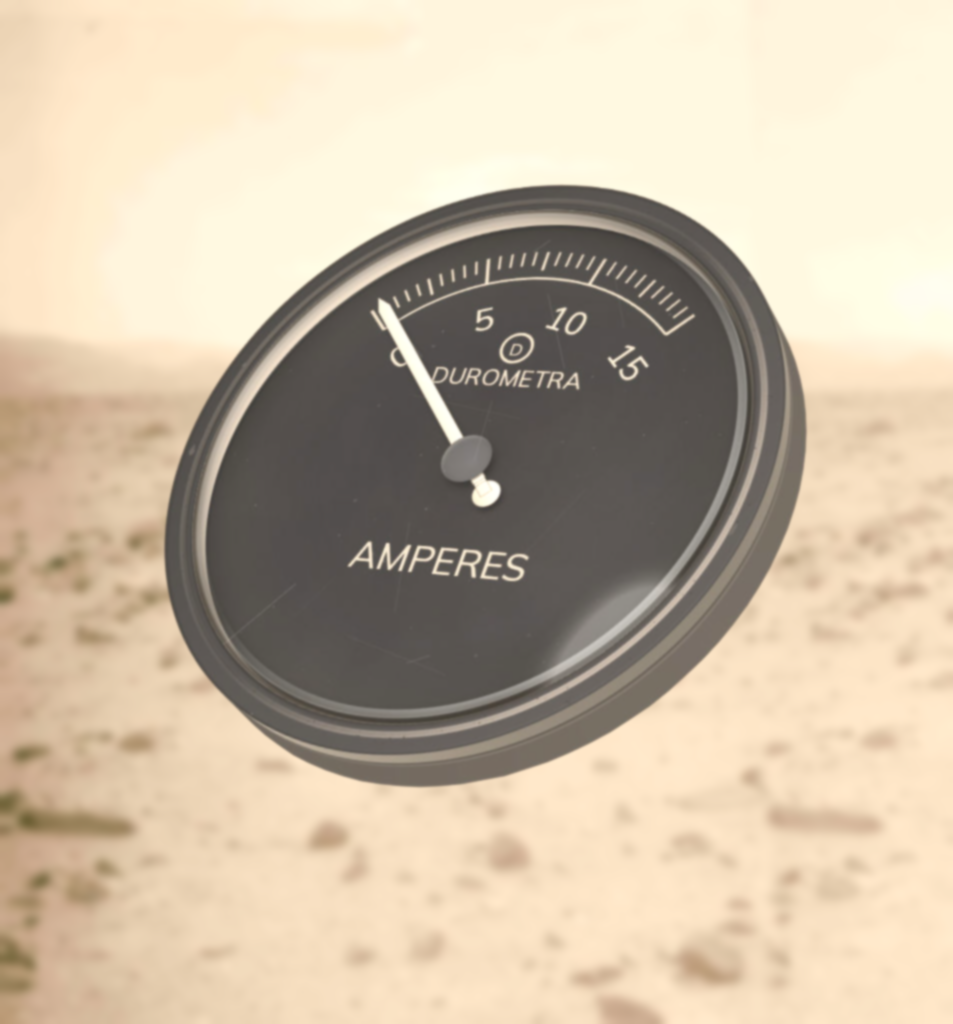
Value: value=0.5 unit=A
